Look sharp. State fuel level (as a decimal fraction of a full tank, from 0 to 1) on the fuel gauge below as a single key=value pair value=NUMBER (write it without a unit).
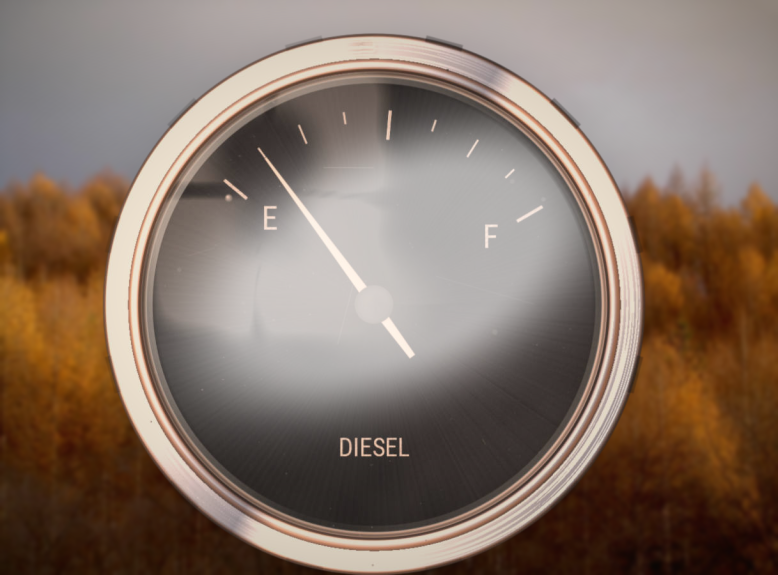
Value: value=0.125
